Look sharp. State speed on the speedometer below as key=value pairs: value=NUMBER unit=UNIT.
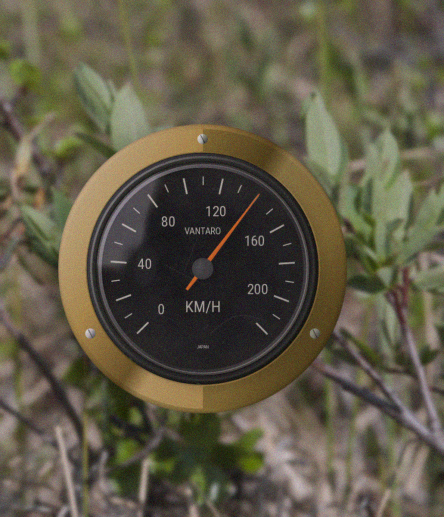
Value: value=140 unit=km/h
